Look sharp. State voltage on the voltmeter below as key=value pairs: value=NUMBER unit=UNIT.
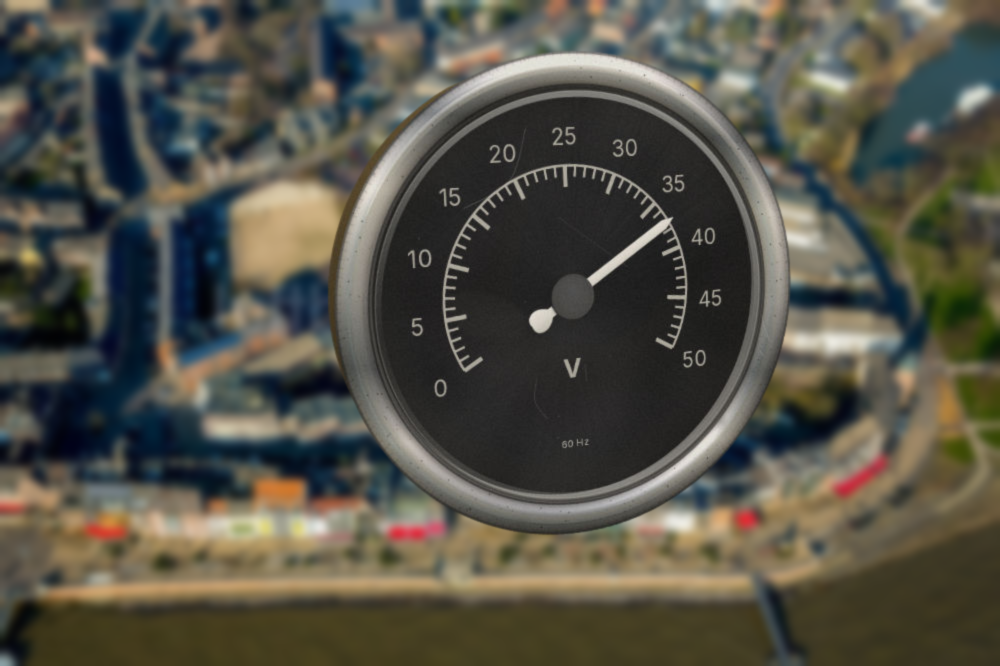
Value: value=37 unit=V
